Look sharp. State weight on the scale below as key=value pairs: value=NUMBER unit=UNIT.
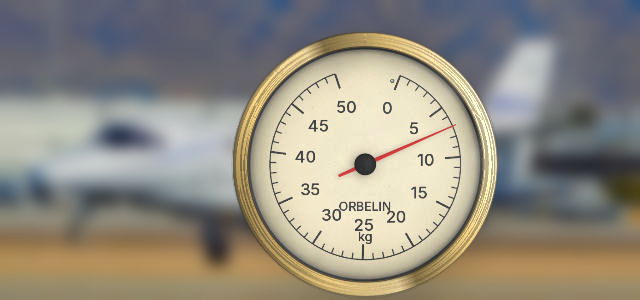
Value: value=7 unit=kg
